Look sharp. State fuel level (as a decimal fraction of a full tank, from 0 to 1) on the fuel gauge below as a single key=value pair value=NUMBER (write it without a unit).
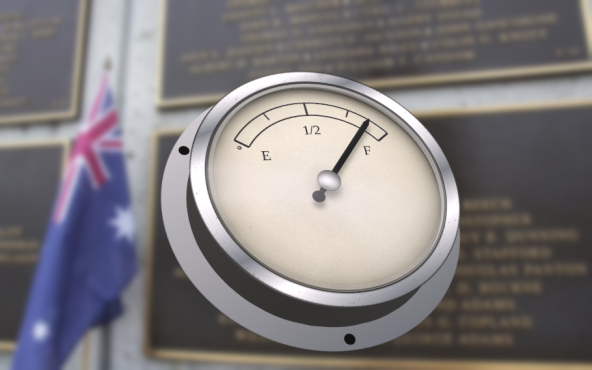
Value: value=0.875
